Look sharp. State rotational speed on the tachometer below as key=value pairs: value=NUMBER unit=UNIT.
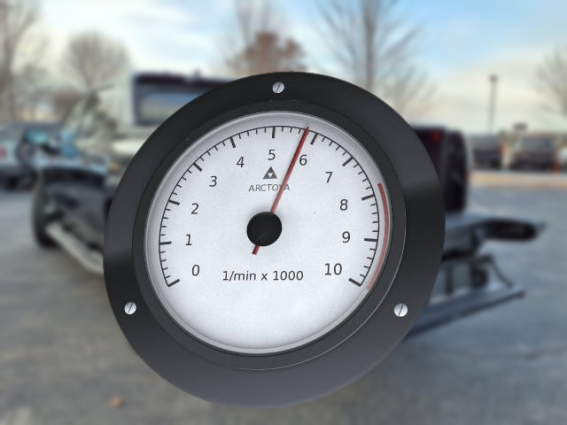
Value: value=5800 unit=rpm
